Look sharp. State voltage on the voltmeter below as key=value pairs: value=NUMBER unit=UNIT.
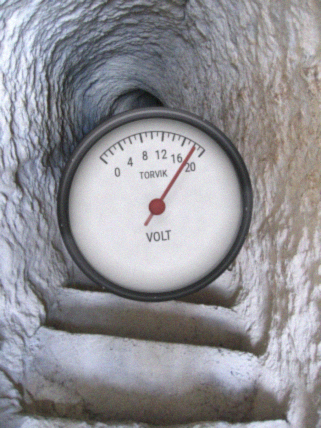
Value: value=18 unit=V
